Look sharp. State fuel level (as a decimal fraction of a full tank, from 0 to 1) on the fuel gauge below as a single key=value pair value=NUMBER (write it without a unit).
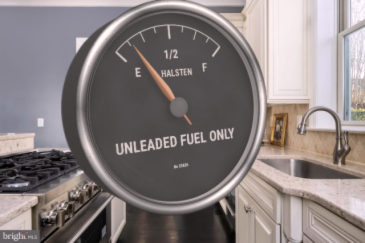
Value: value=0.125
